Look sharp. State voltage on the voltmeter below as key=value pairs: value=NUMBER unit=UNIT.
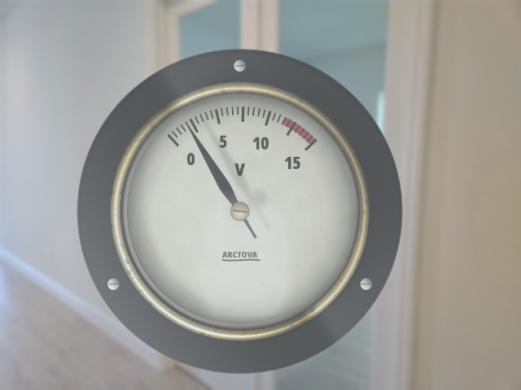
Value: value=2 unit=V
